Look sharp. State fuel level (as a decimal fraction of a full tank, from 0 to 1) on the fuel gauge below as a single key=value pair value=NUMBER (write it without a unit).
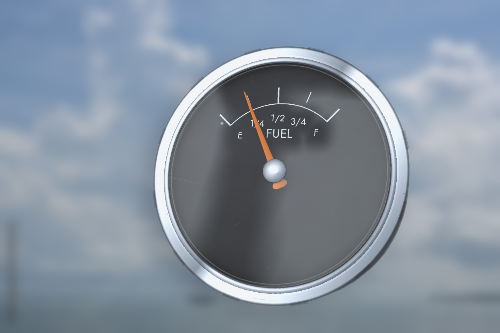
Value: value=0.25
